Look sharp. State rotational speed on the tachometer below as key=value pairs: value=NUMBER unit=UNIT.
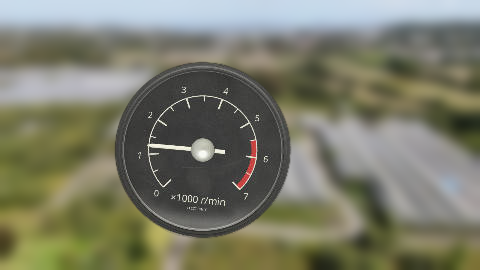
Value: value=1250 unit=rpm
